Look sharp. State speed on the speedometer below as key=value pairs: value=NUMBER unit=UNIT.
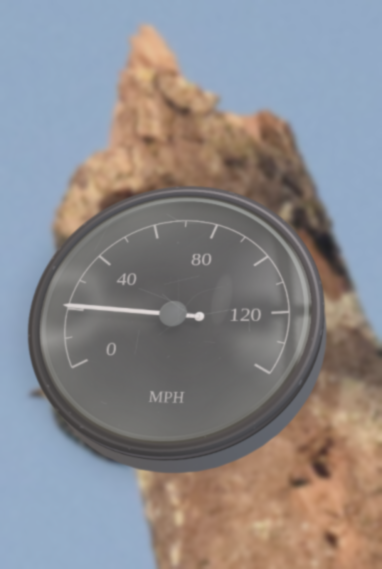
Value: value=20 unit=mph
